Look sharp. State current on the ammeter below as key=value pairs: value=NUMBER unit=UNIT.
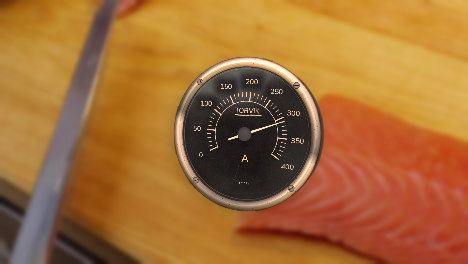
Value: value=310 unit=A
